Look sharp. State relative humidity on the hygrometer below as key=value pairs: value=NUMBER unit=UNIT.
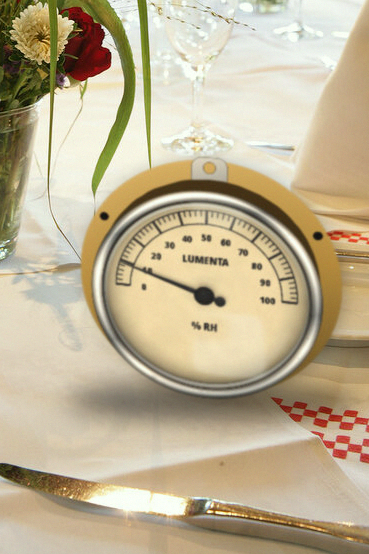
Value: value=10 unit=%
